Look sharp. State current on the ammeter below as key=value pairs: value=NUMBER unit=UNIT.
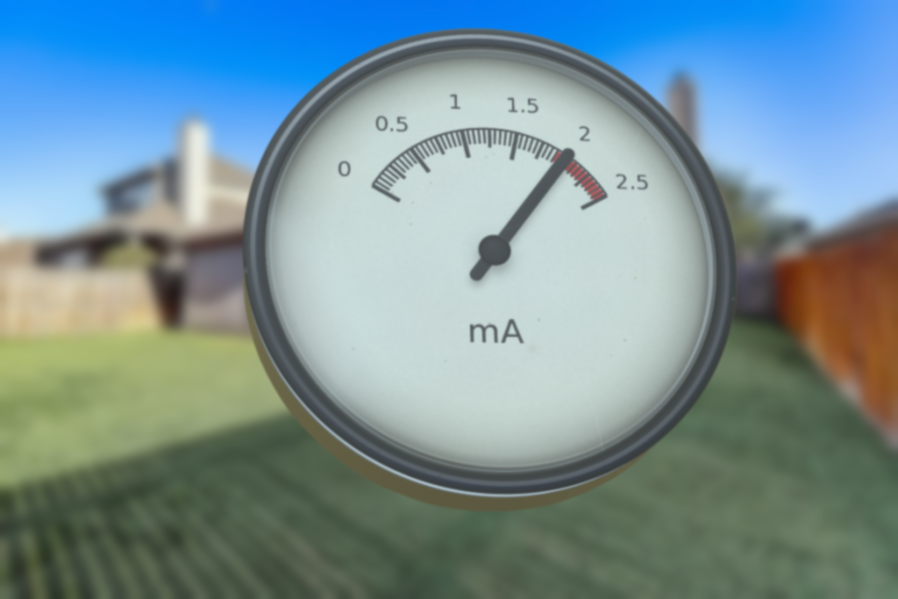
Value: value=2 unit=mA
